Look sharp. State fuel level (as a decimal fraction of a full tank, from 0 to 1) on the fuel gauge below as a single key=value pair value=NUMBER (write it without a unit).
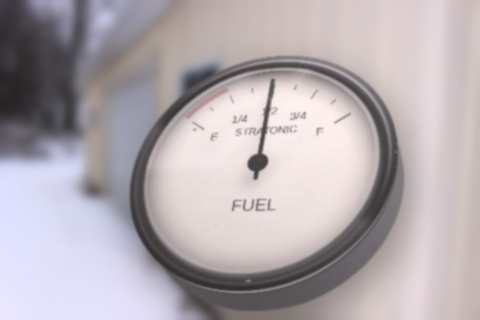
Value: value=0.5
